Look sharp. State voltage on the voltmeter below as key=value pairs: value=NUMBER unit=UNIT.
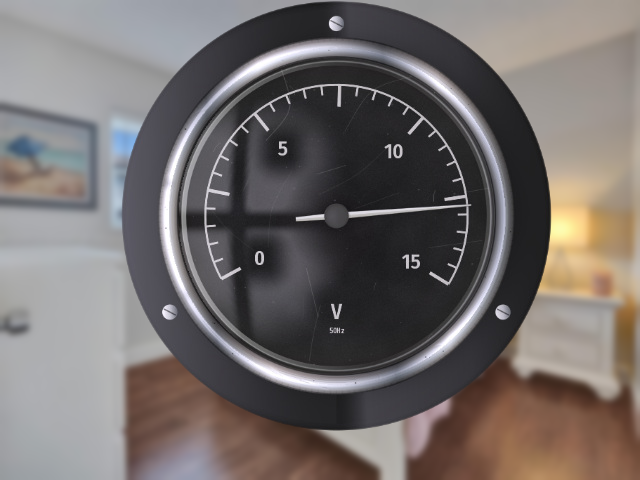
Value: value=12.75 unit=V
